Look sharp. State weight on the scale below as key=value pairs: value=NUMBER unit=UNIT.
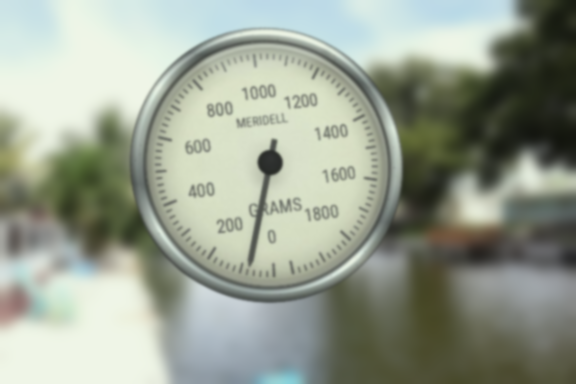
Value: value=80 unit=g
